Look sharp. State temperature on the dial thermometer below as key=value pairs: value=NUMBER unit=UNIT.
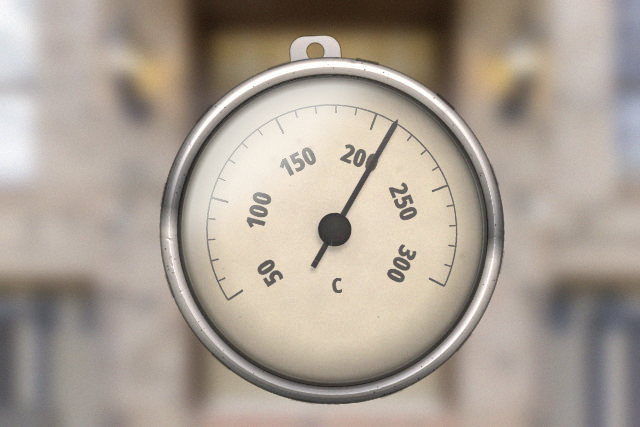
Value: value=210 unit=°C
